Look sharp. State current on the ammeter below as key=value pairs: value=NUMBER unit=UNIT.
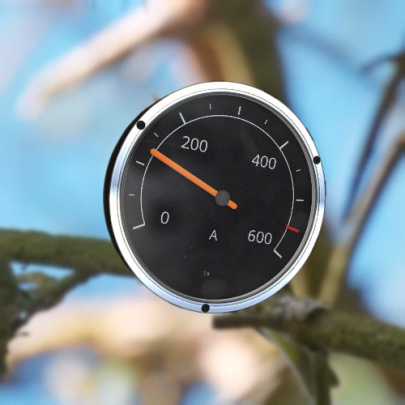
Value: value=125 unit=A
